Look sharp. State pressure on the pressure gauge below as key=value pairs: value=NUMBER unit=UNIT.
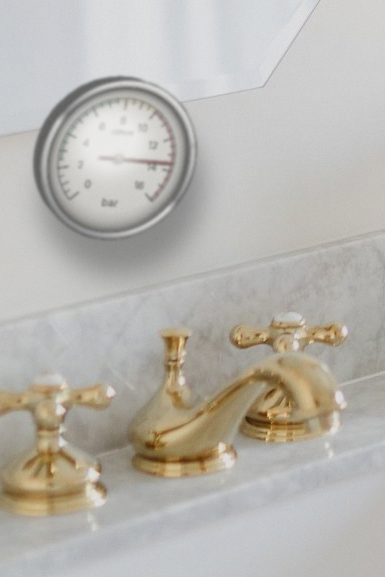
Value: value=13.5 unit=bar
